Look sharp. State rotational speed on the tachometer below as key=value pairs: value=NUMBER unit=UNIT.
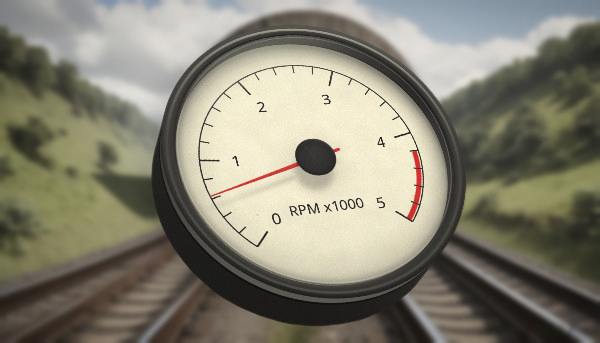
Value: value=600 unit=rpm
